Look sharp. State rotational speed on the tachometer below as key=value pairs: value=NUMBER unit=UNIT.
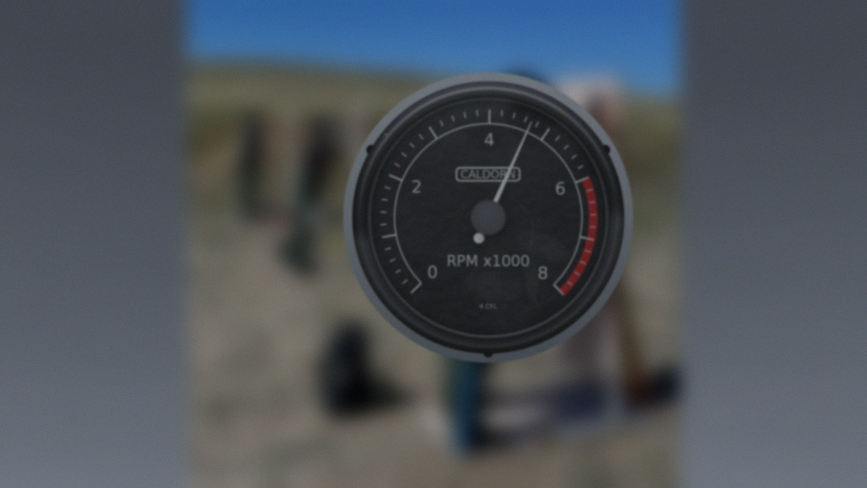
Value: value=4700 unit=rpm
